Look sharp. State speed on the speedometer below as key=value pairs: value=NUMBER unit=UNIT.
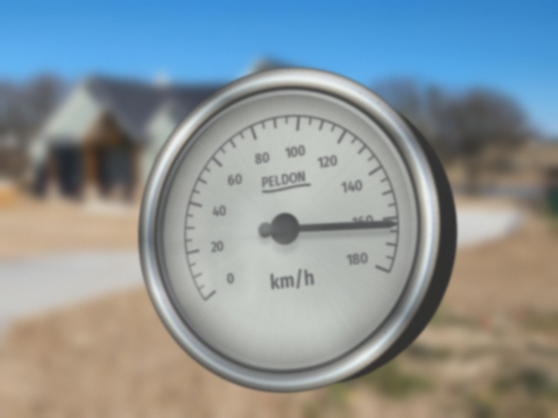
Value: value=162.5 unit=km/h
